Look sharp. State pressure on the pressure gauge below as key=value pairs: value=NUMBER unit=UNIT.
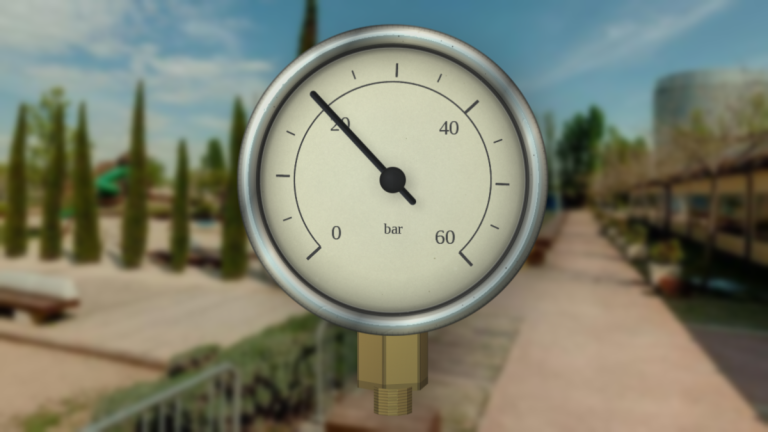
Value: value=20 unit=bar
